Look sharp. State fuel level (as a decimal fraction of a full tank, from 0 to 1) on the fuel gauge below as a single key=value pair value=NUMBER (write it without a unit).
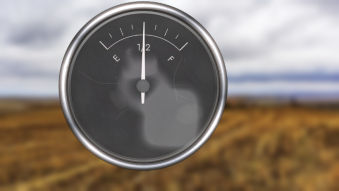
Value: value=0.5
